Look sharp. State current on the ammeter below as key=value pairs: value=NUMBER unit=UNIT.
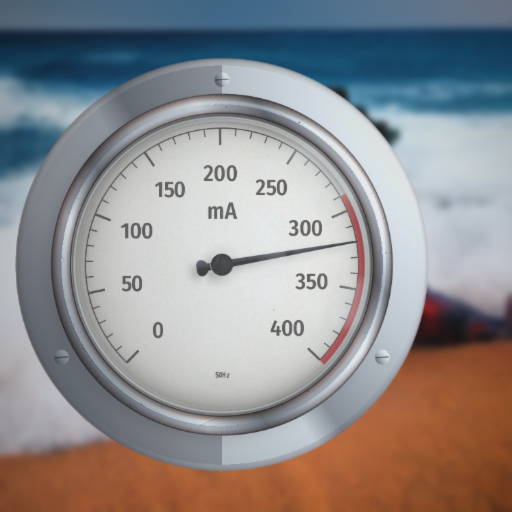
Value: value=320 unit=mA
